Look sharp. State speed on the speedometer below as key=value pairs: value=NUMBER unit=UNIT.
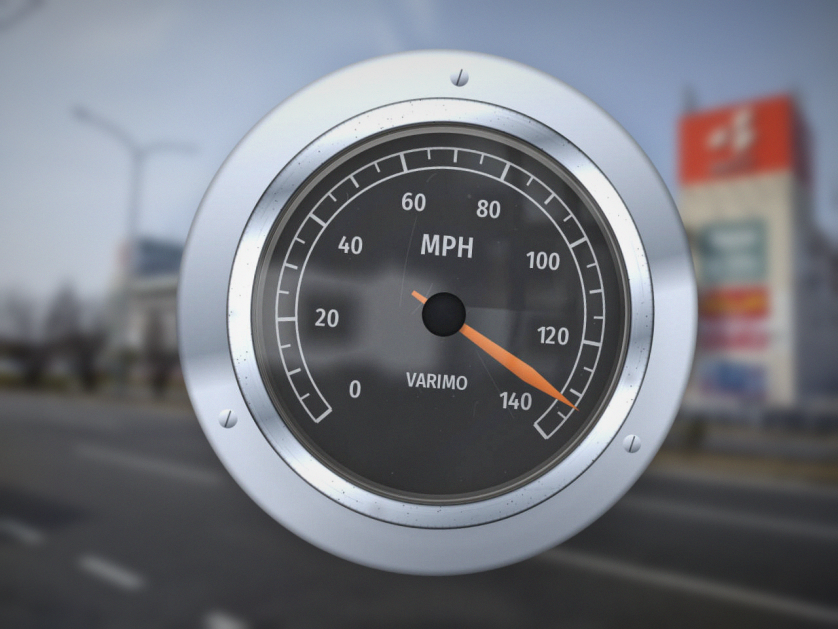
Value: value=132.5 unit=mph
